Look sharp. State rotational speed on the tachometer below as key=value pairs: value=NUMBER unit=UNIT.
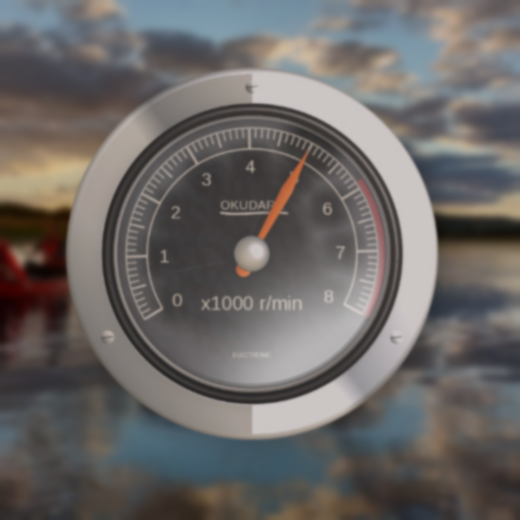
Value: value=5000 unit=rpm
